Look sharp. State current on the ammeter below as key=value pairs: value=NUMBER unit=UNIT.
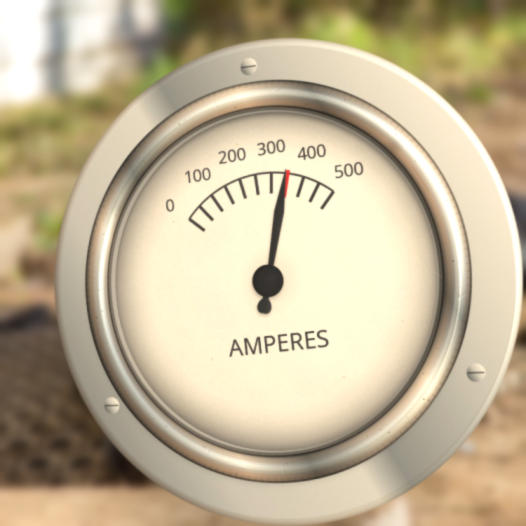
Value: value=350 unit=A
